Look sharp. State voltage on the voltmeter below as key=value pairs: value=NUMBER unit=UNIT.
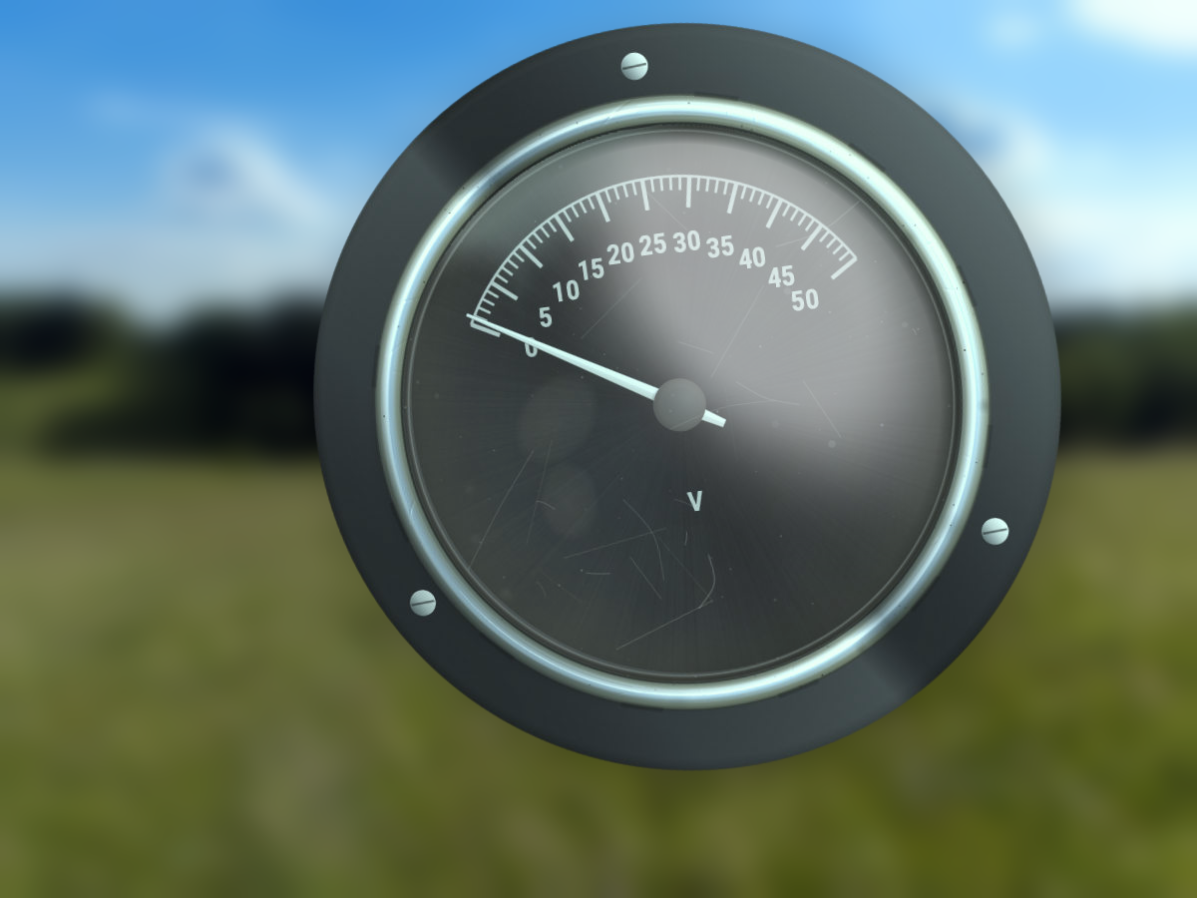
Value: value=1 unit=V
